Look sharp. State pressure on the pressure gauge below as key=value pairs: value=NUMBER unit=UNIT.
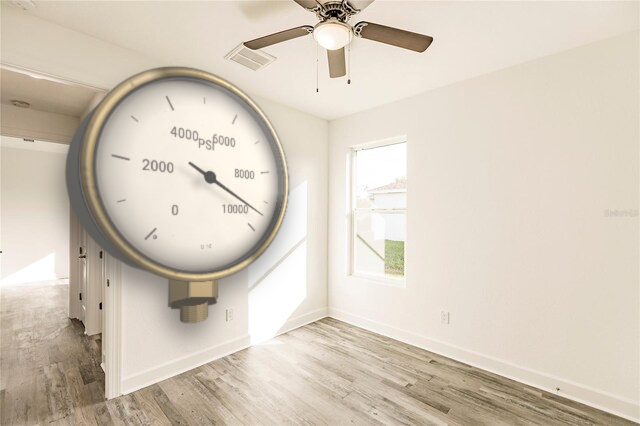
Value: value=9500 unit=psi
